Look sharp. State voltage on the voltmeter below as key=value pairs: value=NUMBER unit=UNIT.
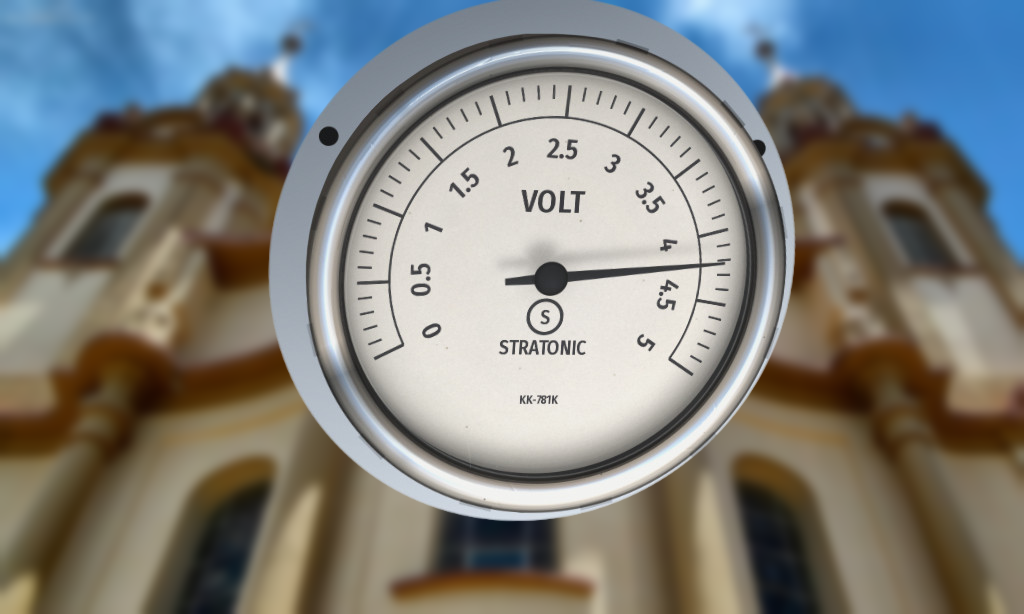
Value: value=4.2 unit=V
